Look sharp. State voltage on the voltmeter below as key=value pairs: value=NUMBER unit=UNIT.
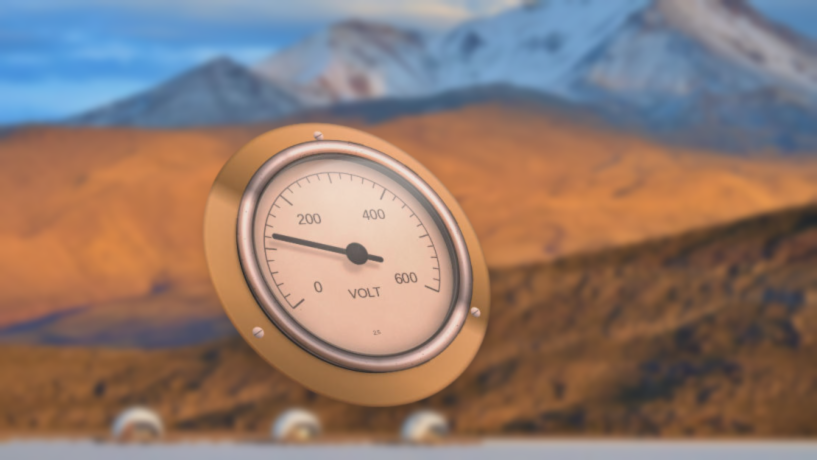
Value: value=120 unit=V
